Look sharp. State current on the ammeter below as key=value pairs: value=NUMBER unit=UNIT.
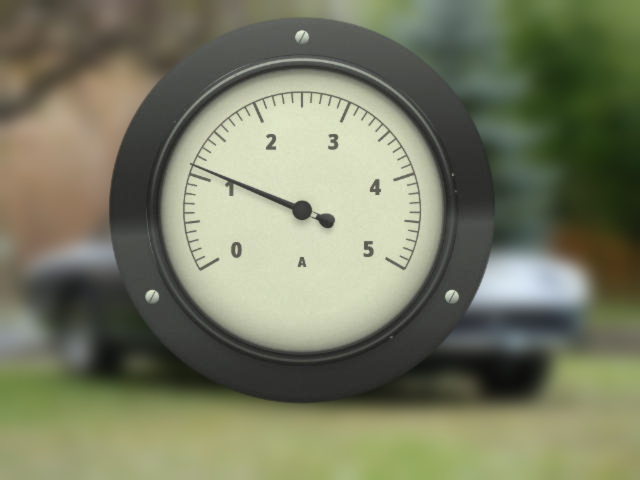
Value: value=1.1 unit=A
